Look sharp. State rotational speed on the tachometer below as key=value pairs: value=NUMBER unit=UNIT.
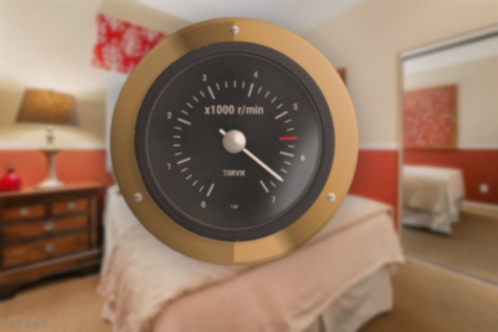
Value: value=6600 unit=rpm
